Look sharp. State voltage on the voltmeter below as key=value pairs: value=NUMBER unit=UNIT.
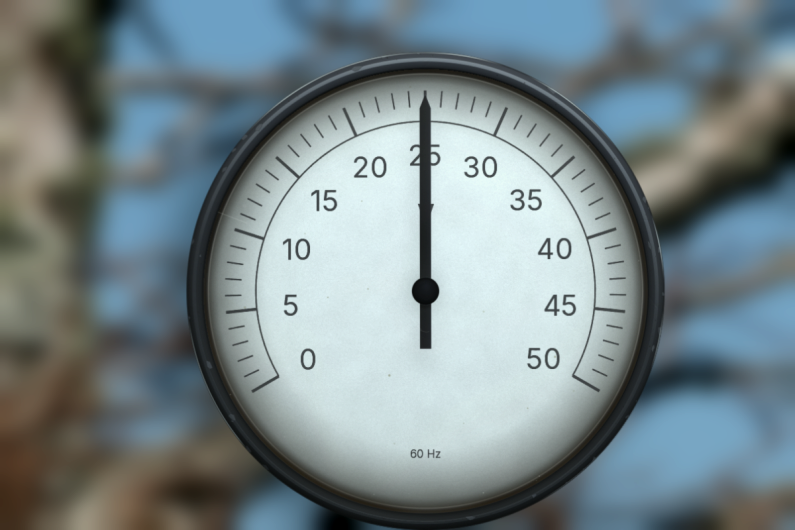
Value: value=25 unit=V
